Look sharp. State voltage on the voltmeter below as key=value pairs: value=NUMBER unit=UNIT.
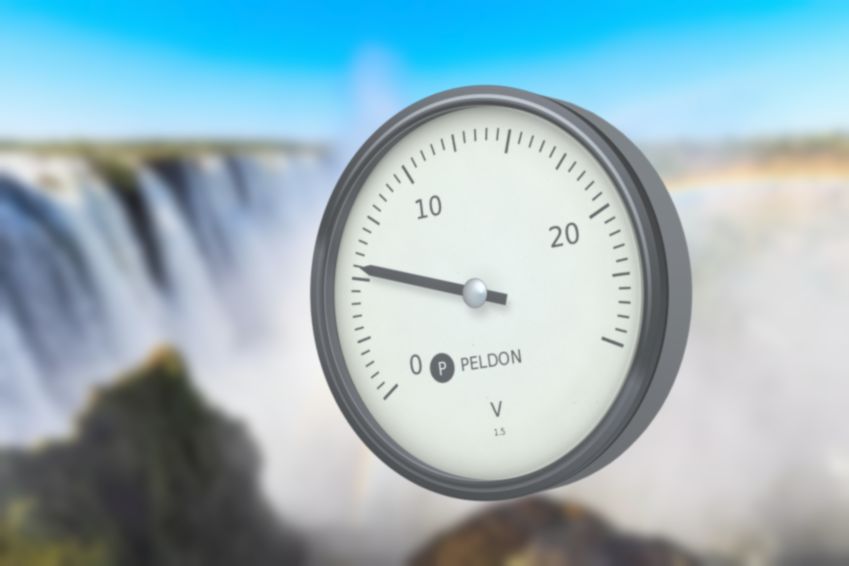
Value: value=5.5 unit=V
